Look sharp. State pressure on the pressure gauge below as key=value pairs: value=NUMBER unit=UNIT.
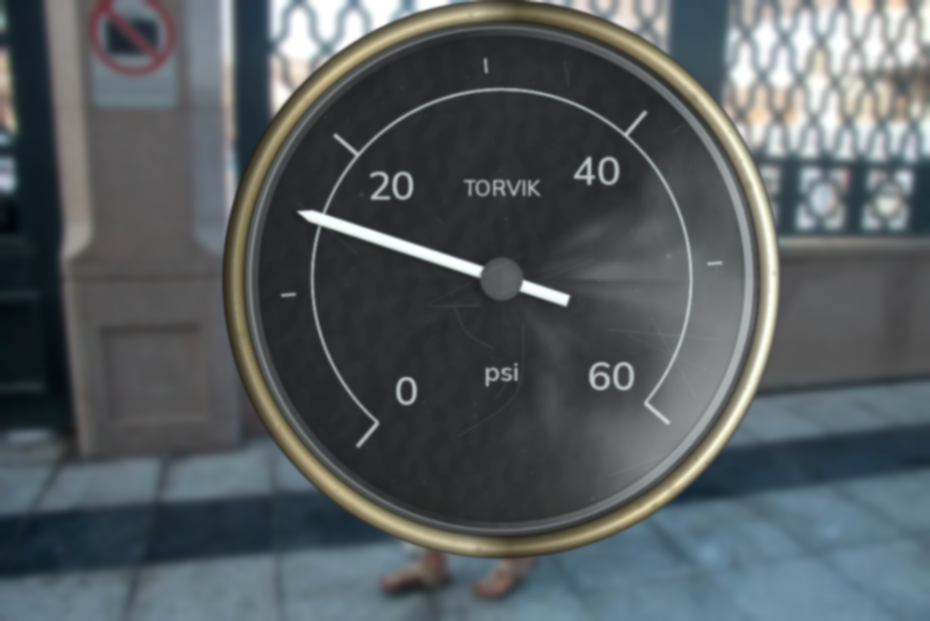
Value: value=15 unit=psi
